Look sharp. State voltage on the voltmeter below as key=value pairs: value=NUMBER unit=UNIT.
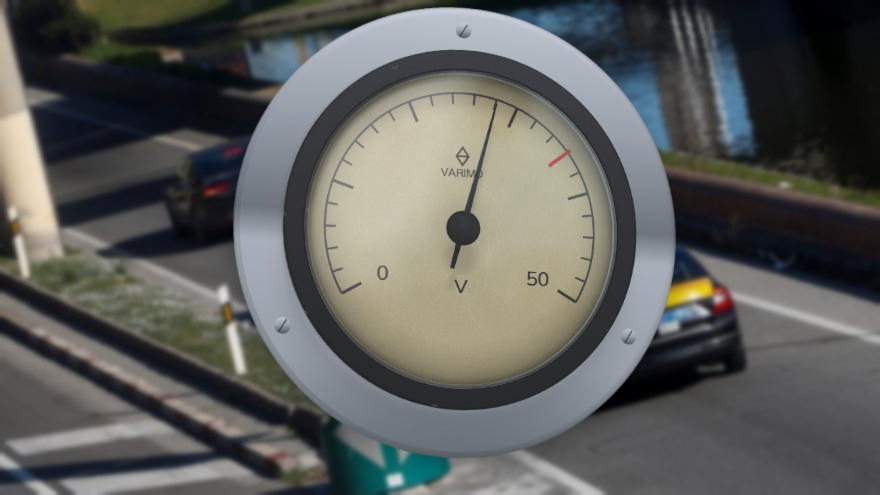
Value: value=28 unit=V
